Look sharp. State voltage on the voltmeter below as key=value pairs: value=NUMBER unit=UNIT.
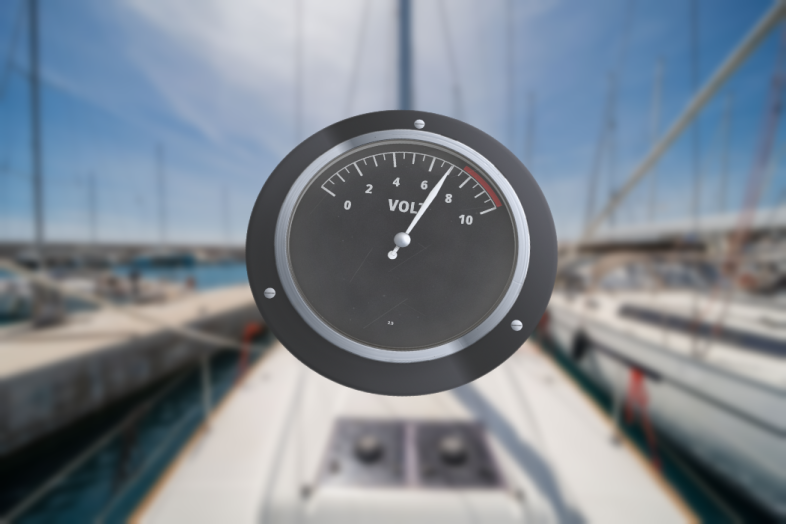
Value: value=7 unit=V
